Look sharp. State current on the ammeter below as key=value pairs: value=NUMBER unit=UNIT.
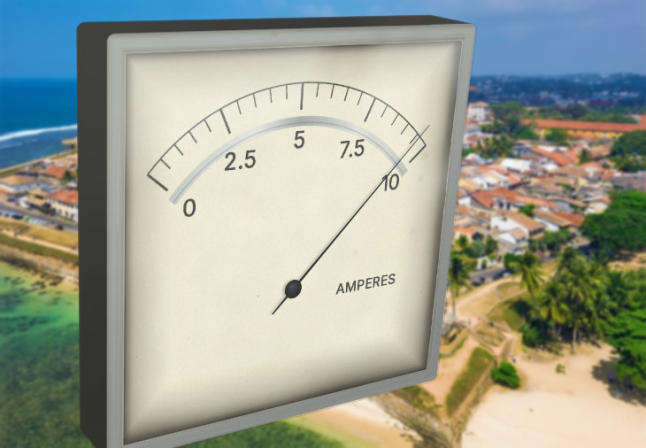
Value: value=9.5 unit=A
